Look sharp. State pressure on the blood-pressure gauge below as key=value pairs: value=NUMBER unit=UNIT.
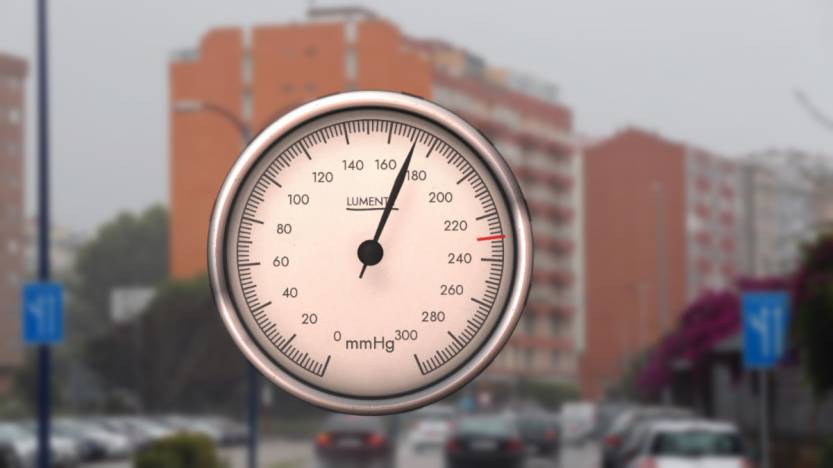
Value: value=172 unit=mmHg
